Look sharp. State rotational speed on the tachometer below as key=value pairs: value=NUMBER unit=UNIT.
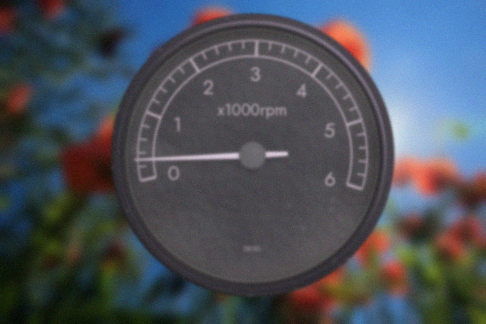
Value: value=300 unit=rpm
